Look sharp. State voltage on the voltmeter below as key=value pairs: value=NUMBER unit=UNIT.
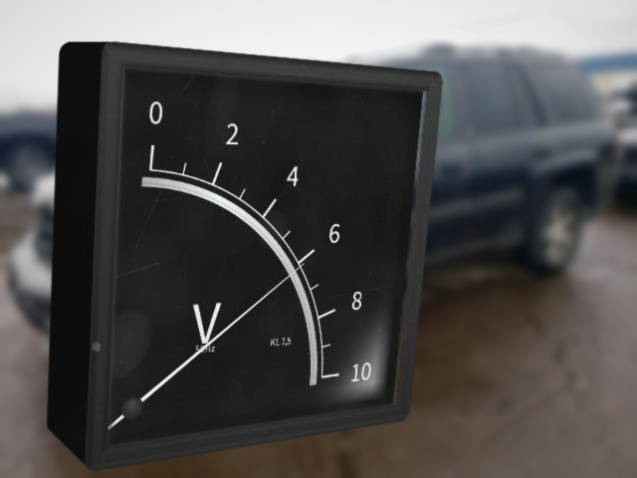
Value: value=6 unit=V
